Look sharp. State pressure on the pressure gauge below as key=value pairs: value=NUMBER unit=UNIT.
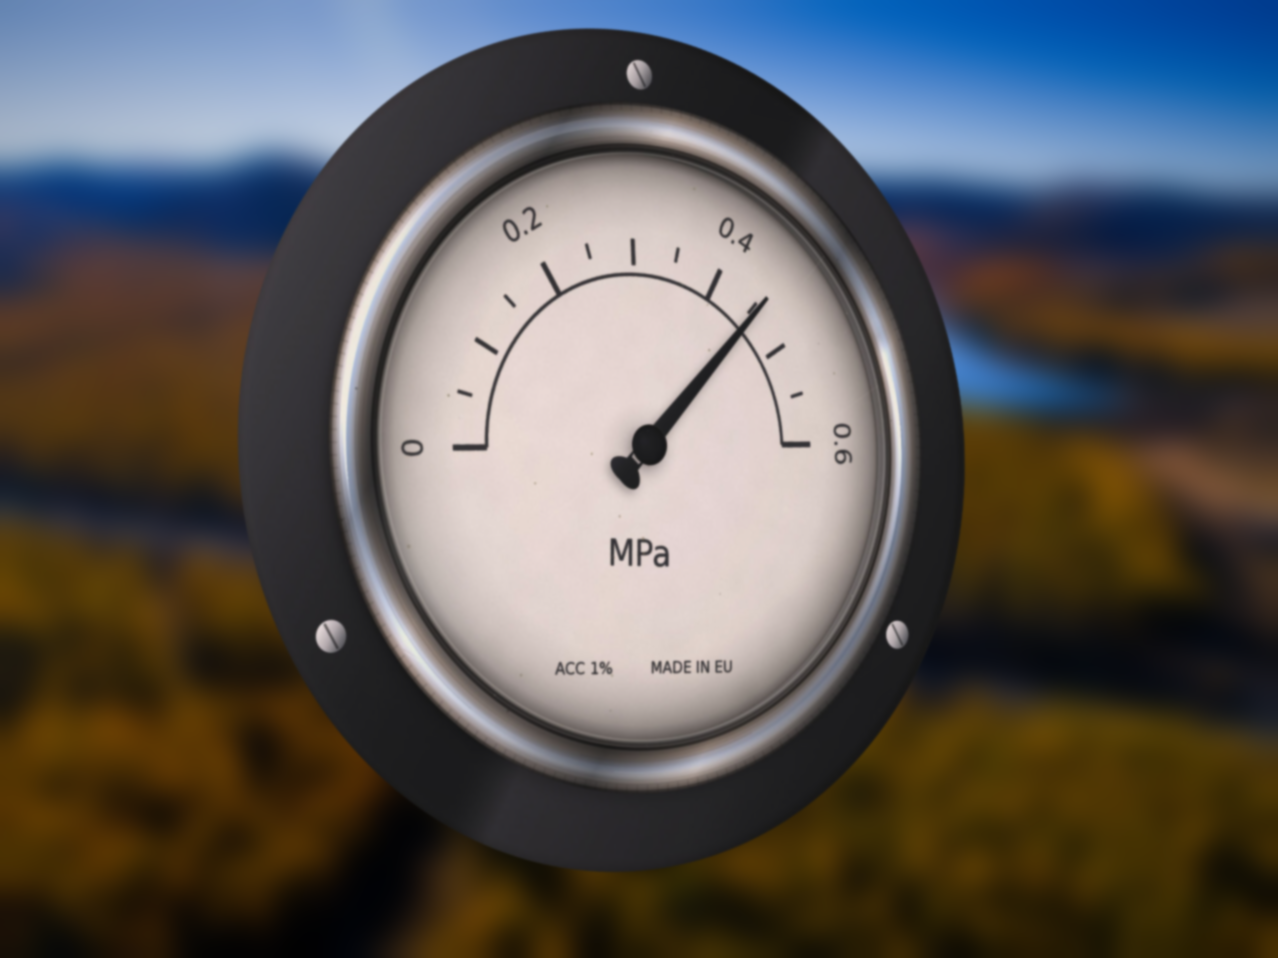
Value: value=0.45 unit=MPa
